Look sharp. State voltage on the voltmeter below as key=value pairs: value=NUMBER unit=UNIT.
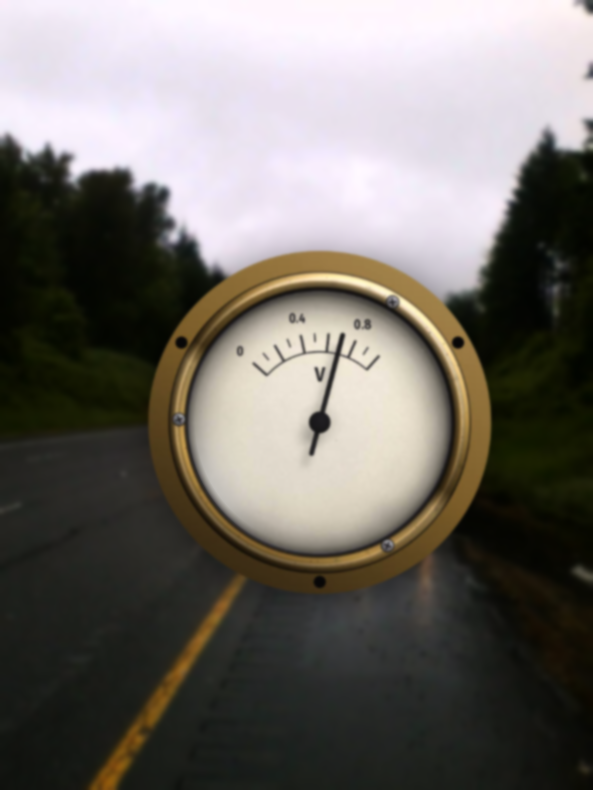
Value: value=0.7 unit=V
